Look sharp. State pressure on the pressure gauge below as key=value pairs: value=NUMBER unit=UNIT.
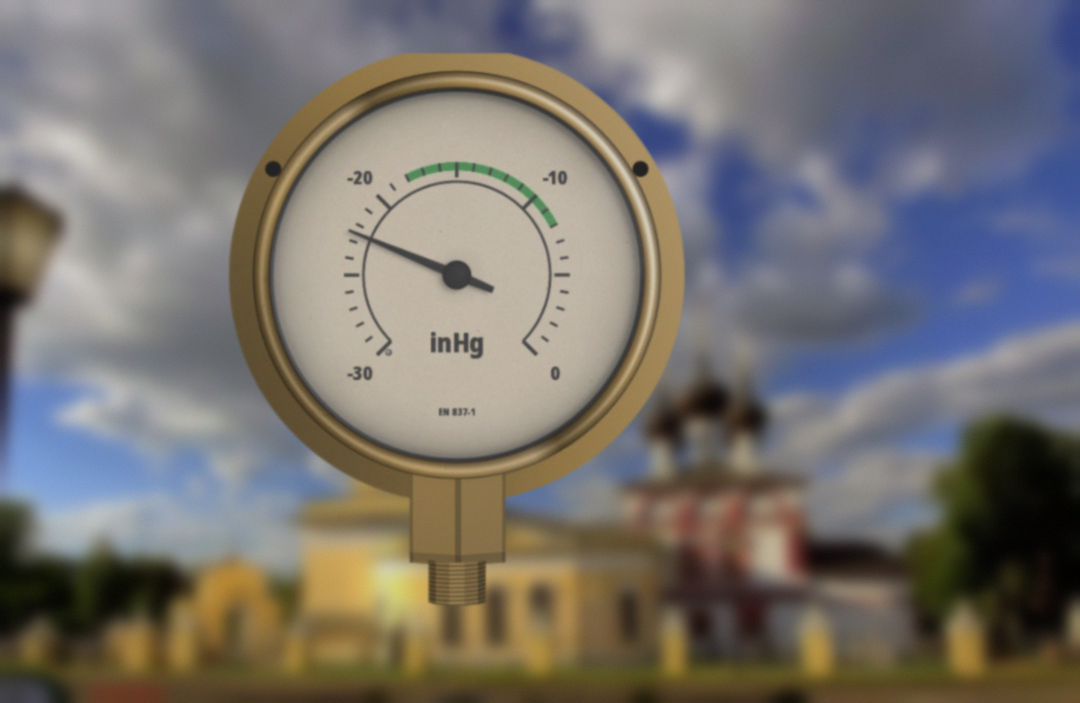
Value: value=-22.5 unit=inHg
